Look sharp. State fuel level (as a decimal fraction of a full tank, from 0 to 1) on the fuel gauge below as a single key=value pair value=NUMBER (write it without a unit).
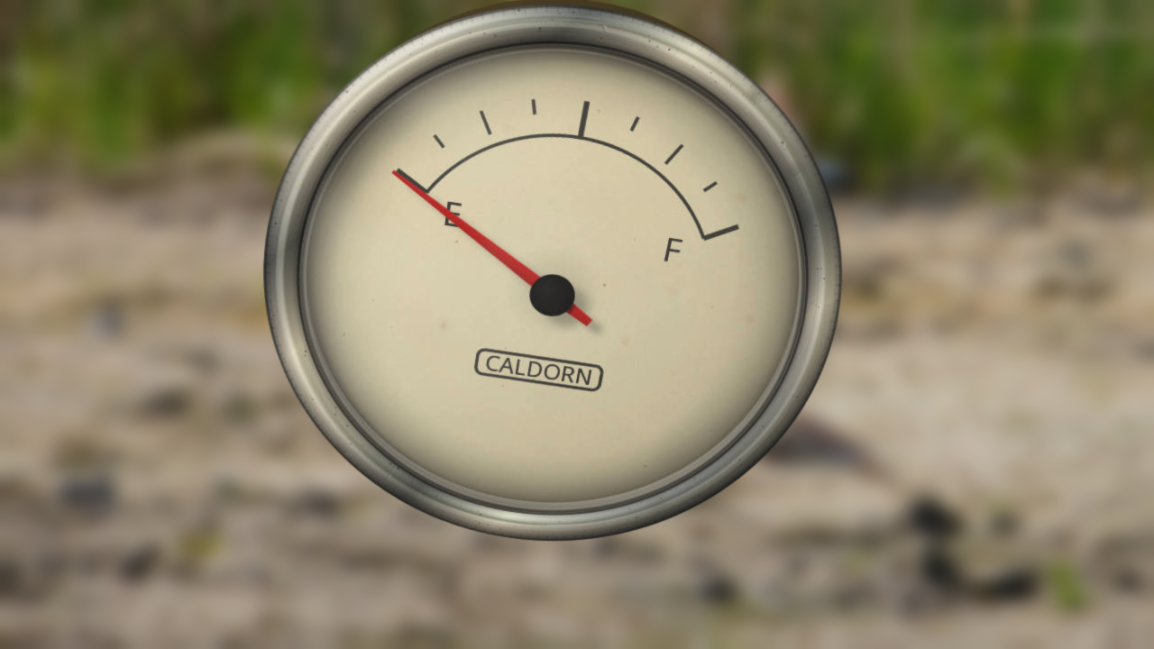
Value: value=0
